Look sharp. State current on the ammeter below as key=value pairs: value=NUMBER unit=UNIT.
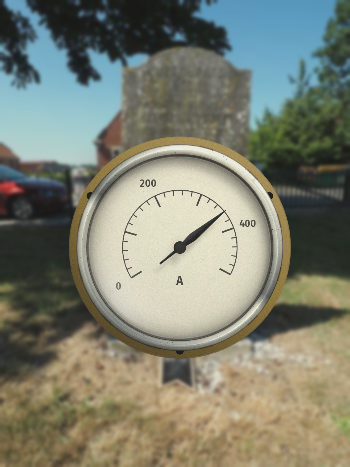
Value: value=360 unit=A
